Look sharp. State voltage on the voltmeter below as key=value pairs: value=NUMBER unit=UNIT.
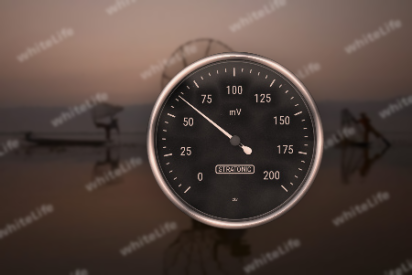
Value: value=62.5 unit=mV
